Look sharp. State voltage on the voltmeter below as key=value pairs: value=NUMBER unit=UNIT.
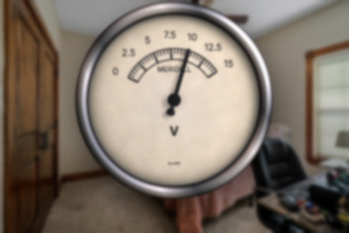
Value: value=10 unit=V
